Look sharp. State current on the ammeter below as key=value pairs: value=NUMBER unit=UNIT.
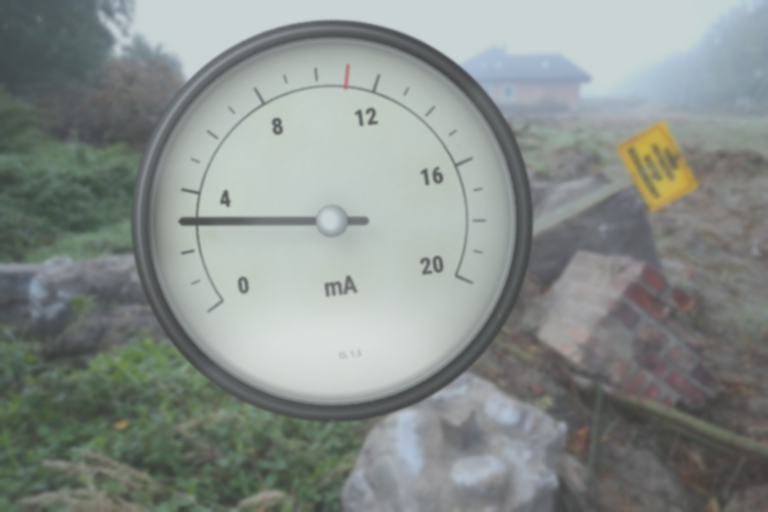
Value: value=3 unit=mA
